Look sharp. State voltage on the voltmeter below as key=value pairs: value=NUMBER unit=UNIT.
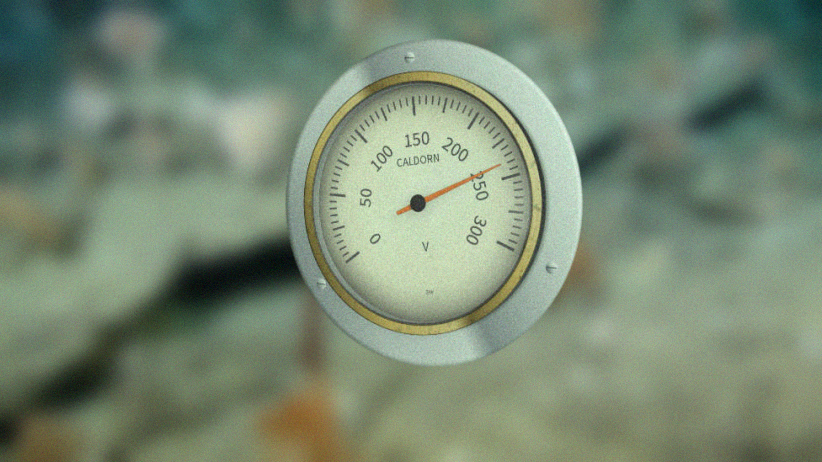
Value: value=240 unit=V
